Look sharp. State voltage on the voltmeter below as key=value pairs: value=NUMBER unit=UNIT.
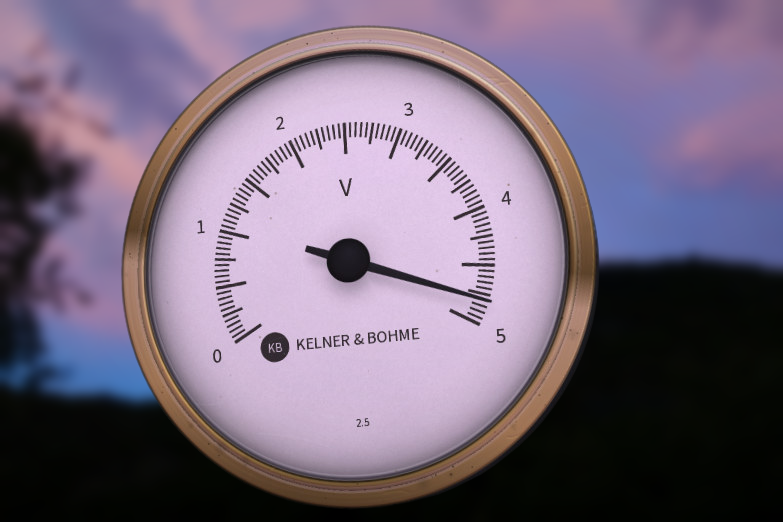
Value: value=4.8 unit=V
